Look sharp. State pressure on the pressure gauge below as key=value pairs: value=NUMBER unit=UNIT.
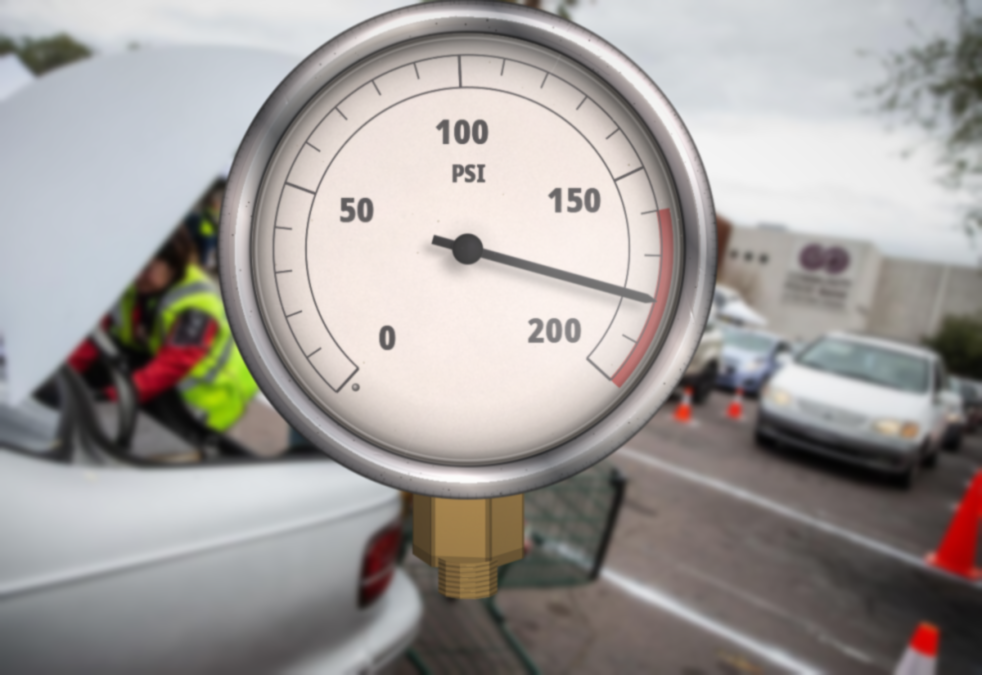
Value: value=180 unit=psi
